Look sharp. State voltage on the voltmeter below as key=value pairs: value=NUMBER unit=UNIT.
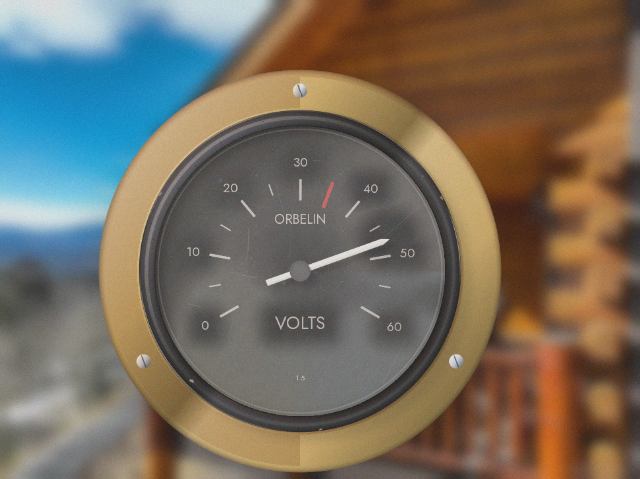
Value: value=47.5 unit=V
